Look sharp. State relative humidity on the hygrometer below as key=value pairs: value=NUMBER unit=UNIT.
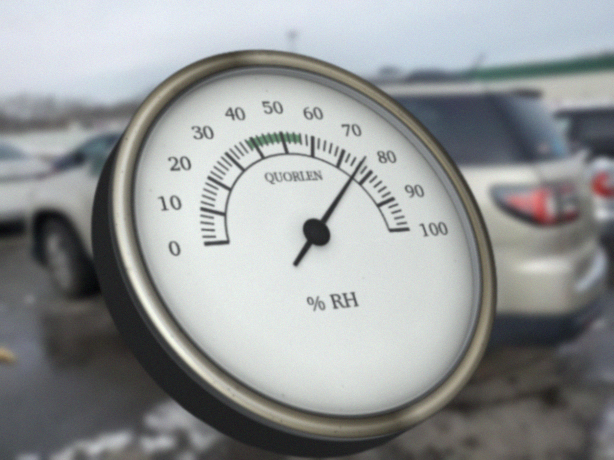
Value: value=76 unit=%
